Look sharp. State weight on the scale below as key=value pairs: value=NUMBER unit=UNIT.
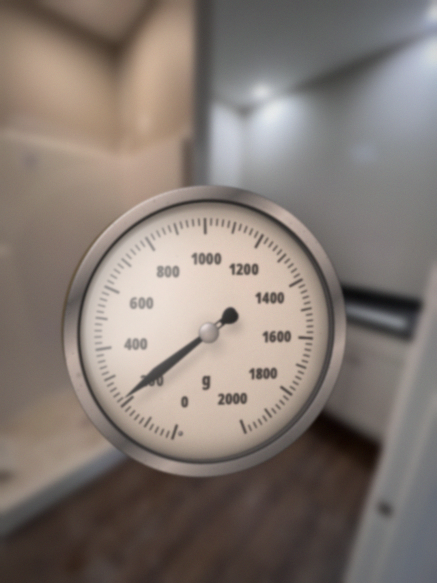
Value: value=220 unit=g
